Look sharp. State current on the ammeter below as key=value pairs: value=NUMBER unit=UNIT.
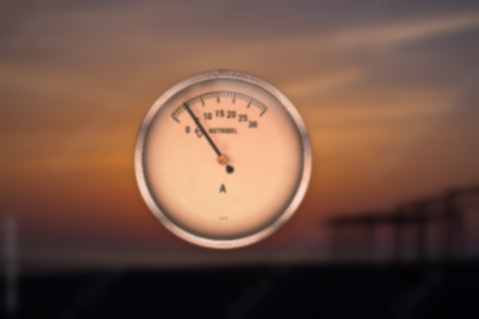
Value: value=5 unit=A
